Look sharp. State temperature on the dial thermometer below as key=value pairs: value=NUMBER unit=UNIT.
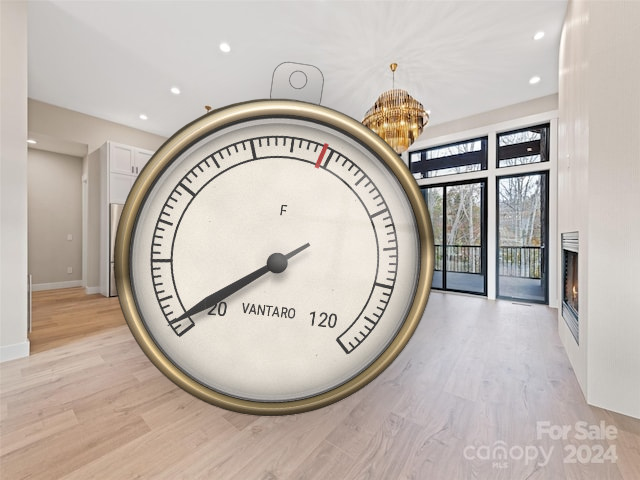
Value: value=-16 unit=°F
